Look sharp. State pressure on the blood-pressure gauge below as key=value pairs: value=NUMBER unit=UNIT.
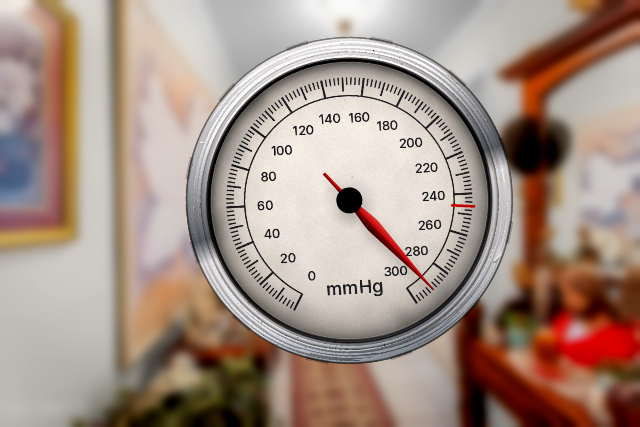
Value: value=290 unit=mmHg
